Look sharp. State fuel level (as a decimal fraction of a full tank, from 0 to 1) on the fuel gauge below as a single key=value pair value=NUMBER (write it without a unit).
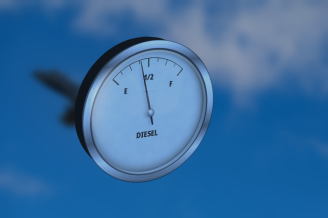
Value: value=0.375
